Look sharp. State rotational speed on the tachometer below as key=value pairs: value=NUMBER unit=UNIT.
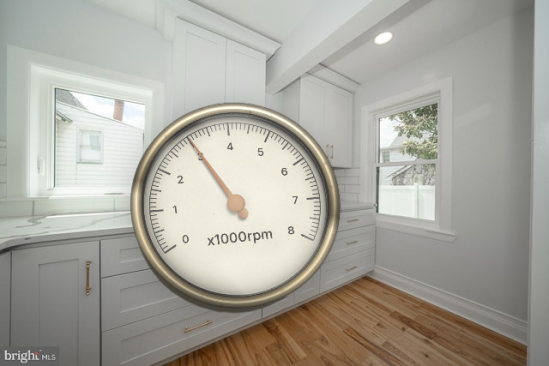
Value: value=3000 unit=rpm
